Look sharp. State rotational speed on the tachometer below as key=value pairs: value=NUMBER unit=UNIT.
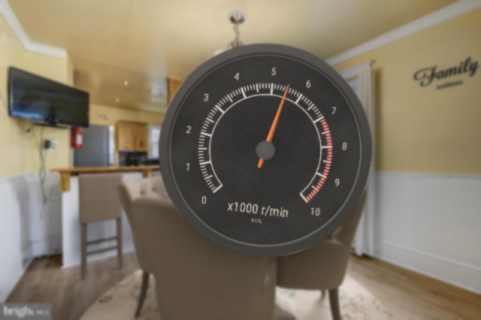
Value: value=5500 unit=rpm
